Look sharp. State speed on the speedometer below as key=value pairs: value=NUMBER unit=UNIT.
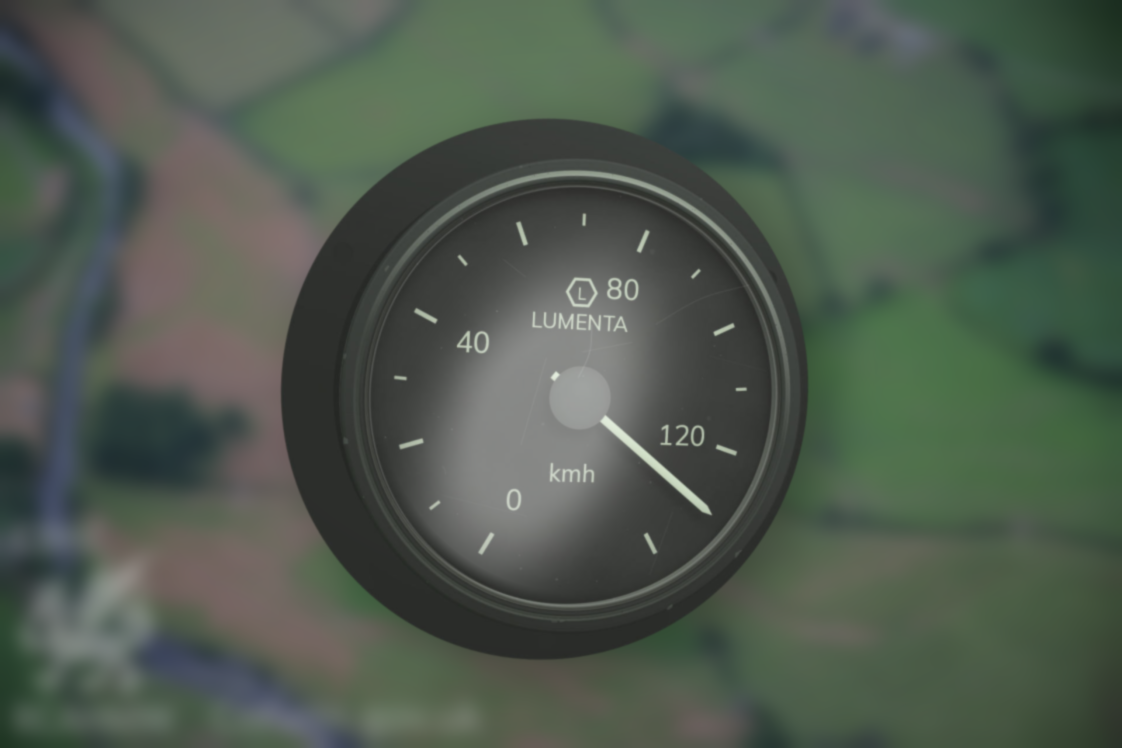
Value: value=130 unit=km/h
